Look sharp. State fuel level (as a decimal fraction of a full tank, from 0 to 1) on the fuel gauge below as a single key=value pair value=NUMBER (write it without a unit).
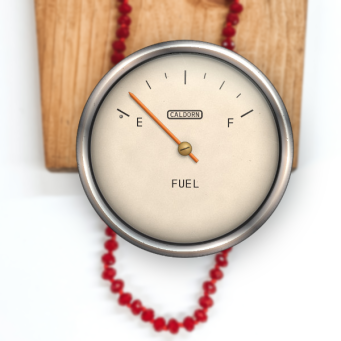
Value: value=0.125
